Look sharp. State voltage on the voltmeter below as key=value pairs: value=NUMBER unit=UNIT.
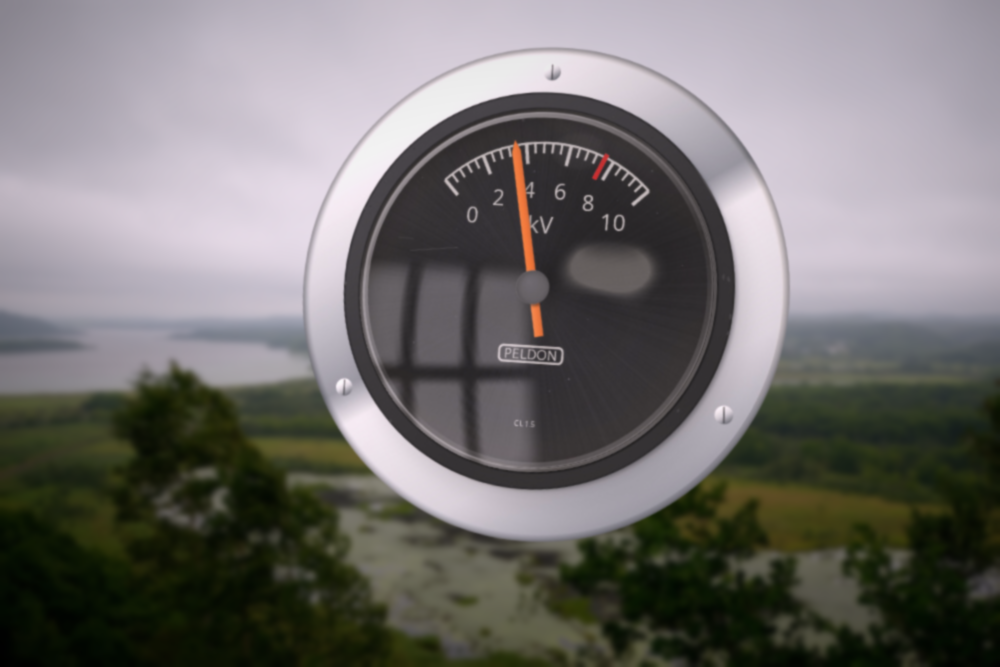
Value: value=3.6 unit=kV
